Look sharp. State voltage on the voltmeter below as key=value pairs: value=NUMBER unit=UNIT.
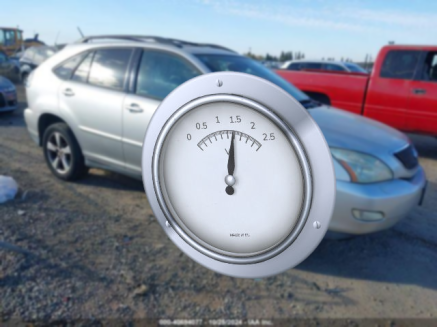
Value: value=1.5 unit=V
